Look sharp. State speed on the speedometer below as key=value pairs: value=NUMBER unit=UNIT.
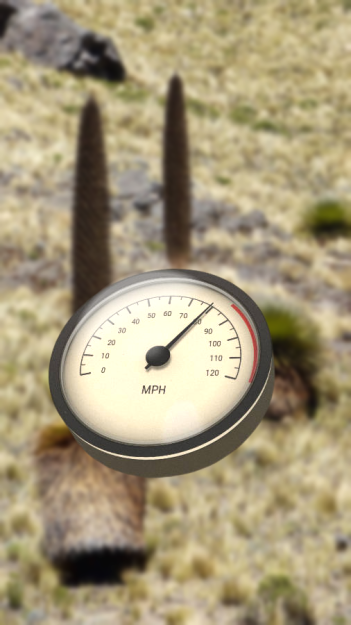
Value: value=80 unit=mph
